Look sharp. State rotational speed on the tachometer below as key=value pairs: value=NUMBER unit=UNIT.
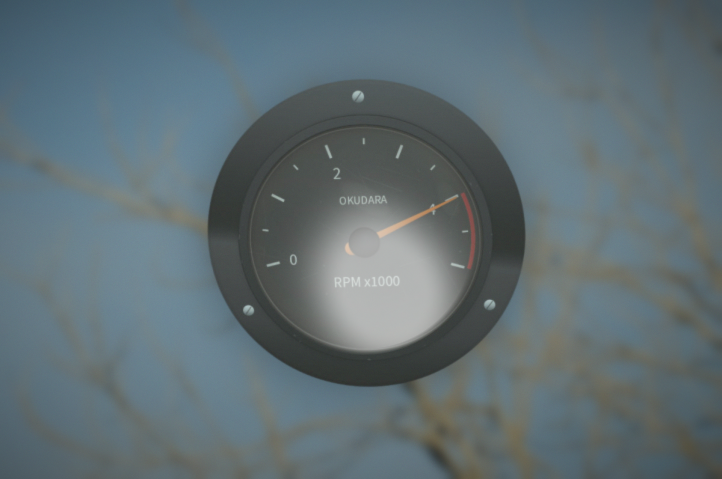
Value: value=4000 unit=rpm
